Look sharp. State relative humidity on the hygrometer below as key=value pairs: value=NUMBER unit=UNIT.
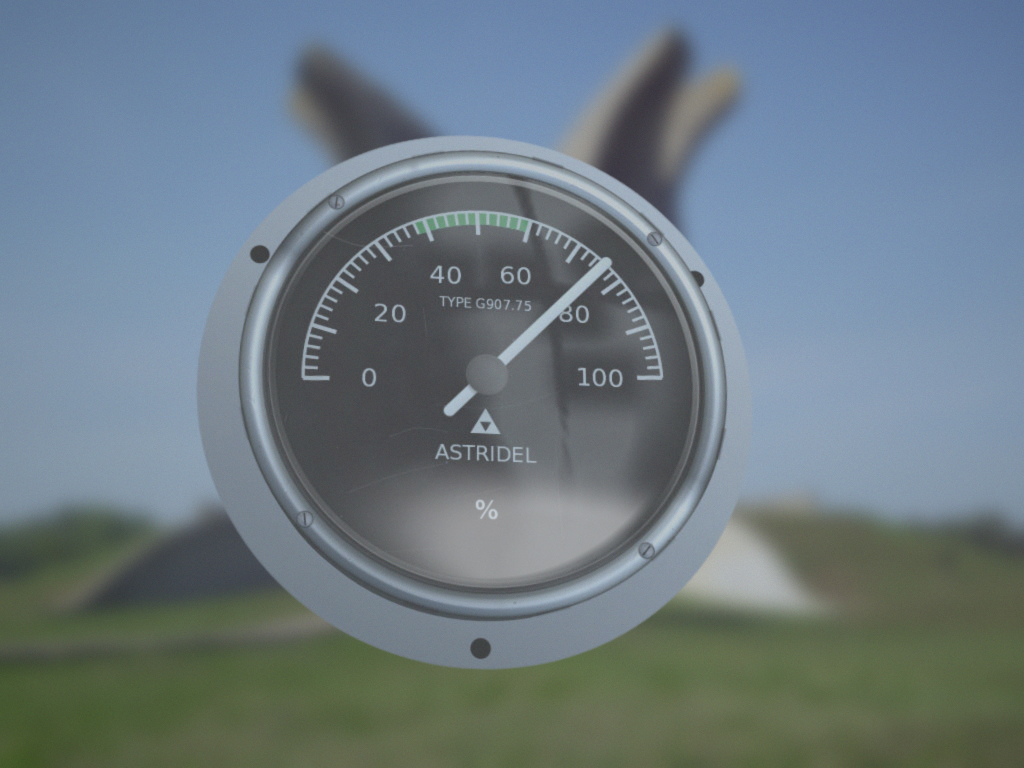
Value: value=76 unit=%
